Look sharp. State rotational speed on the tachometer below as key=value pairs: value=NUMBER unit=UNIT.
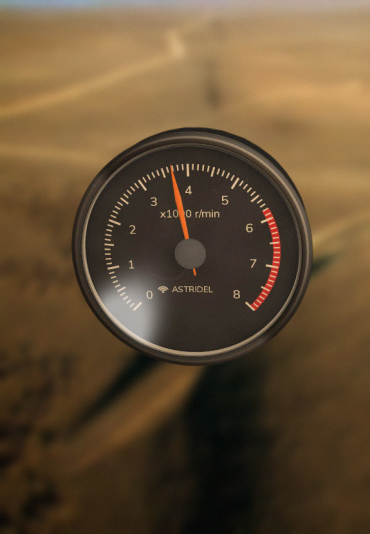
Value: value=3700 unit=rpm
